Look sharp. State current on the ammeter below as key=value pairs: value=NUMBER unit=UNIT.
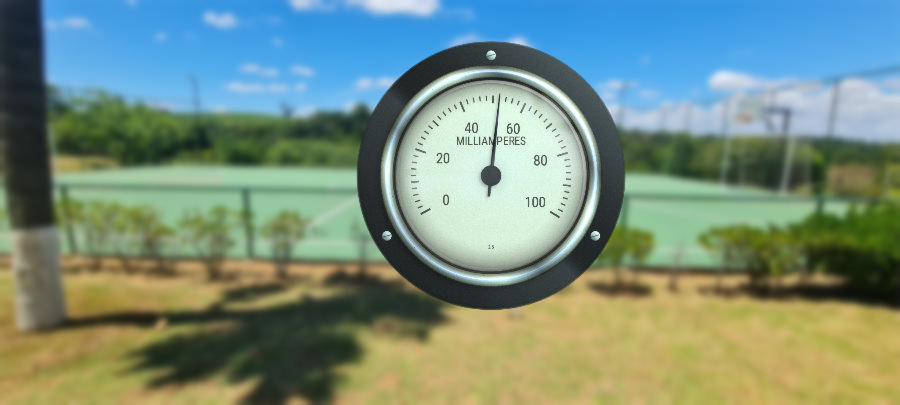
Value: value=52 unit=mA
